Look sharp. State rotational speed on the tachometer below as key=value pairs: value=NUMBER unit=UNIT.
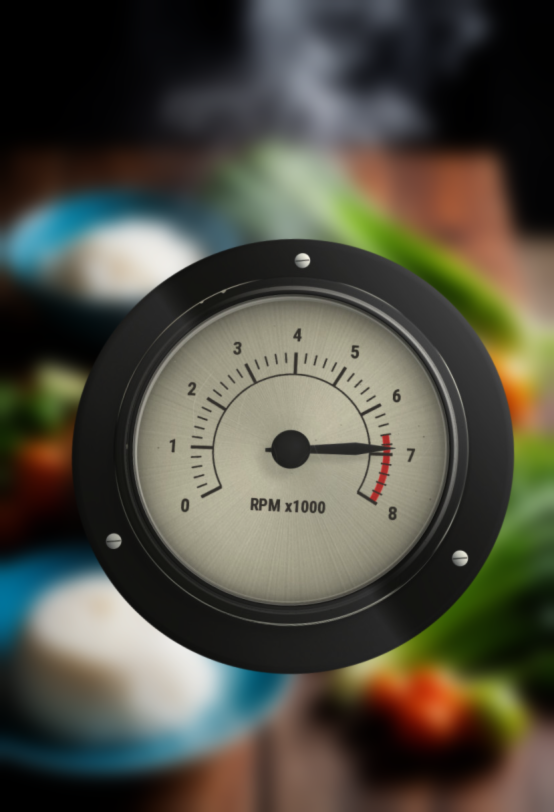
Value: value=6900 unit=rpm
